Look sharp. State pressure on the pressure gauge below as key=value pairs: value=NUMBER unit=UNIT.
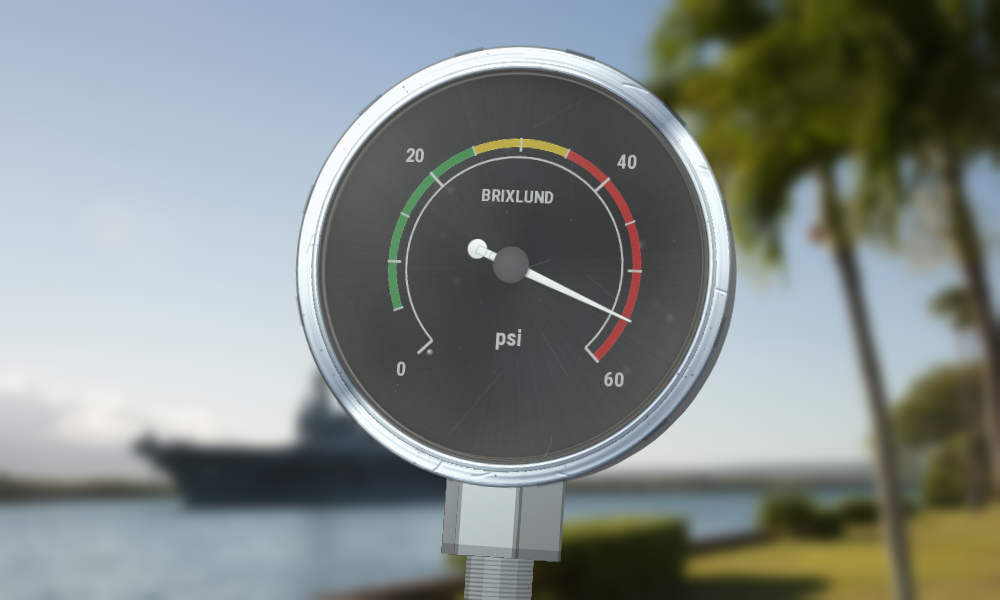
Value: value=55 unit=psi
